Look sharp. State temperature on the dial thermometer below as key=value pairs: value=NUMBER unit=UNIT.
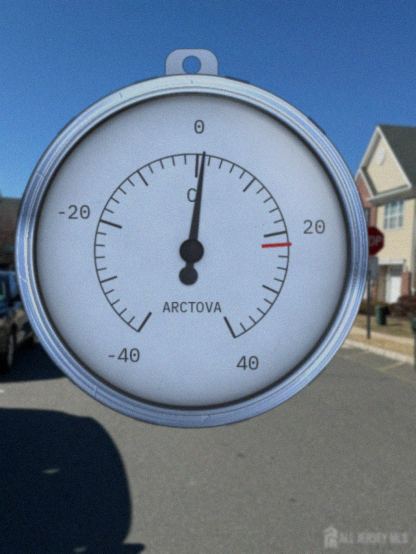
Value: value=1 unit=°C
